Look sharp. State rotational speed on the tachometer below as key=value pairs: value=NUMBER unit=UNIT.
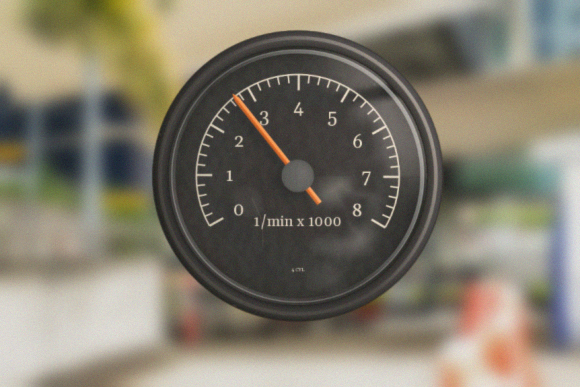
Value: value=2700 unit=rpm
